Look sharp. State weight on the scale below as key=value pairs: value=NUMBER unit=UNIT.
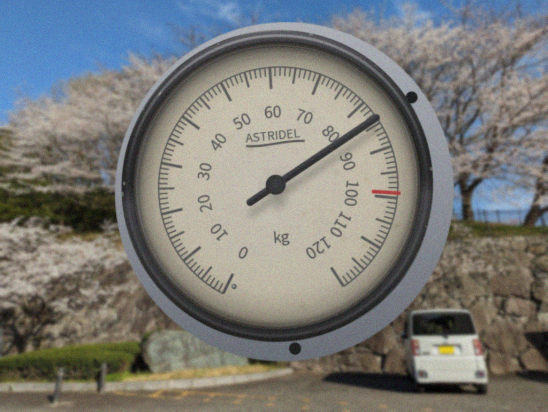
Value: value=84 unit=kg
